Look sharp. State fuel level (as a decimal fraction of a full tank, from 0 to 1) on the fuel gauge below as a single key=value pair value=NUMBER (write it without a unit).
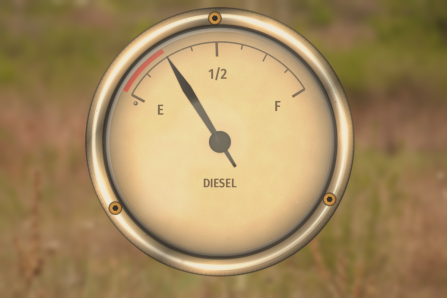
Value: value=0.25
